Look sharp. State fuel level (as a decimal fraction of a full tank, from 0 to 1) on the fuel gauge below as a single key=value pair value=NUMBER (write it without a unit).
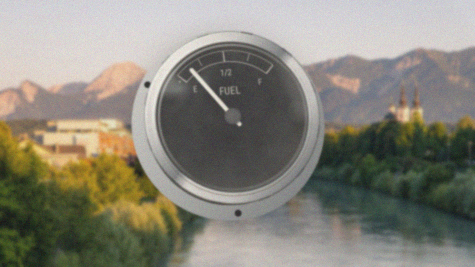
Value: value=0.125
